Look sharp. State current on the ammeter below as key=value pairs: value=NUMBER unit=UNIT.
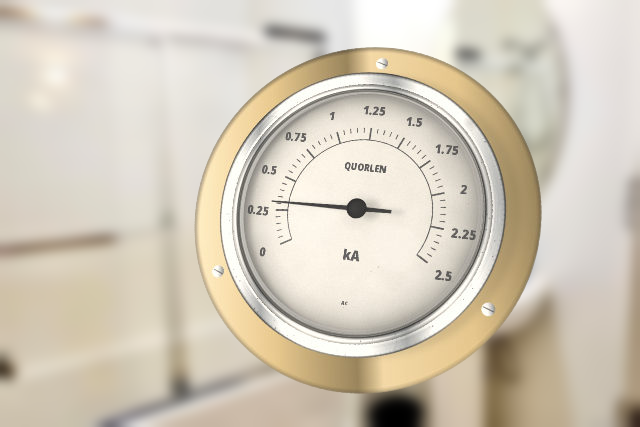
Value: value=0.3 unit=kA
